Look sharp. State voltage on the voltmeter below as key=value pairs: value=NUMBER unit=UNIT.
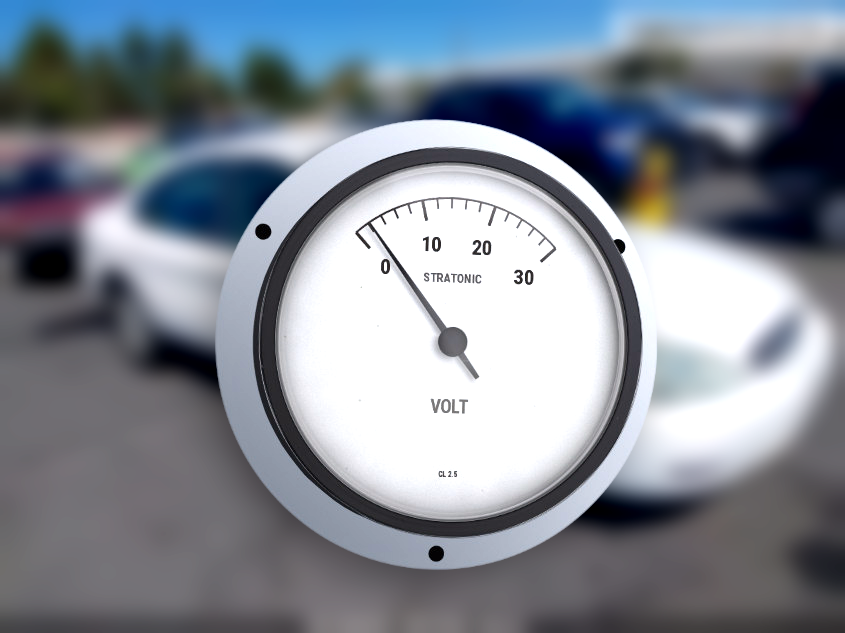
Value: value=2 unit=V
